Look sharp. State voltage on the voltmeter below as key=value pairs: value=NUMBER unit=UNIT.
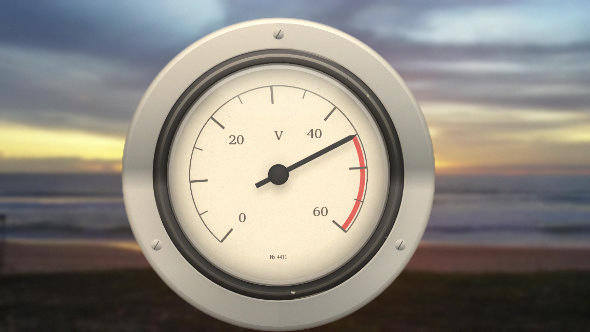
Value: value=45 unit=V
